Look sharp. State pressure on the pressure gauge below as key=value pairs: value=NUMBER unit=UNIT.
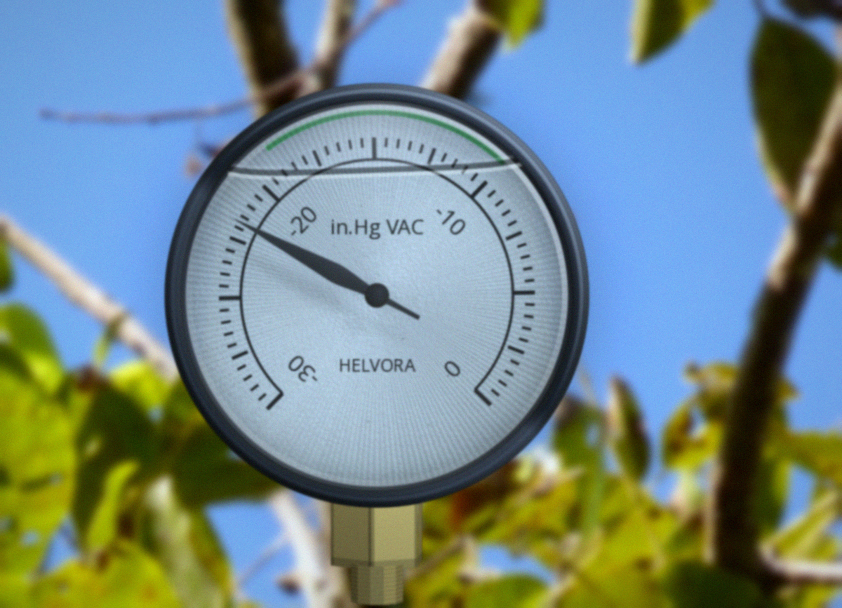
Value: value=-21.75 unit=inHg
